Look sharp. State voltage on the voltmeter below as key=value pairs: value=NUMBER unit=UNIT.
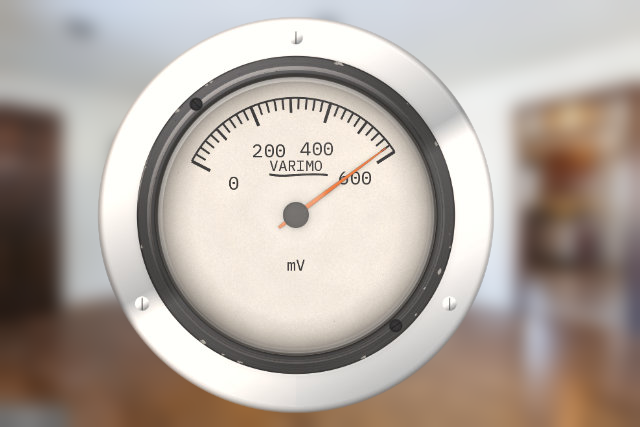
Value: value=580 unit=mV
